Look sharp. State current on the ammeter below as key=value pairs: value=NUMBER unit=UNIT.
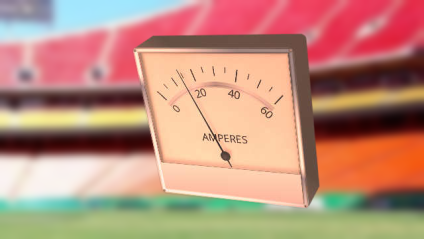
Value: value=15 unit=A
